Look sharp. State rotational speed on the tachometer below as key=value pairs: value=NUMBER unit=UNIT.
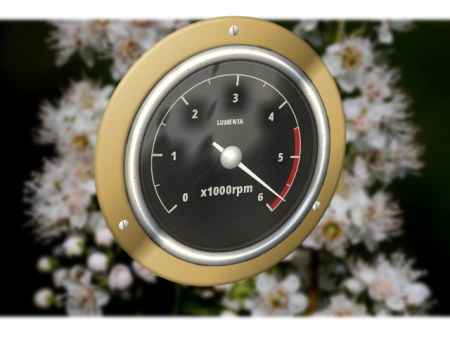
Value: value=5750 unit=rpm
